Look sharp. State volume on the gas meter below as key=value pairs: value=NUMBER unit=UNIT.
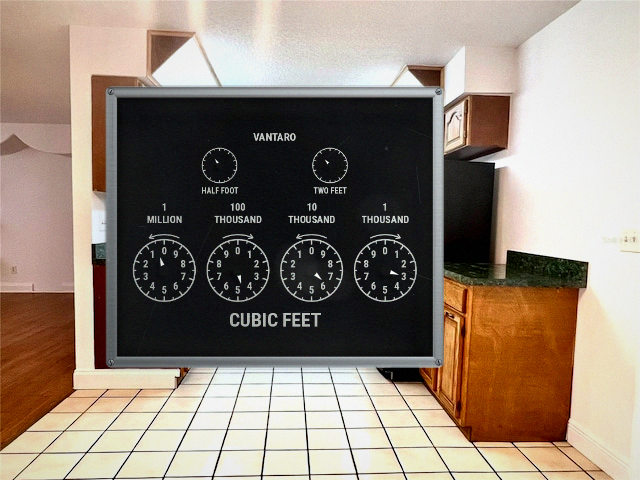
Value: value=46300 unit=ft³
